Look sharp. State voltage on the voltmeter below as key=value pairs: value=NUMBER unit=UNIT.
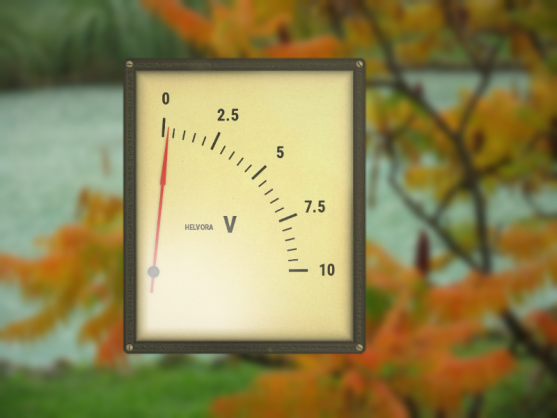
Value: value=0.25 unit=V
